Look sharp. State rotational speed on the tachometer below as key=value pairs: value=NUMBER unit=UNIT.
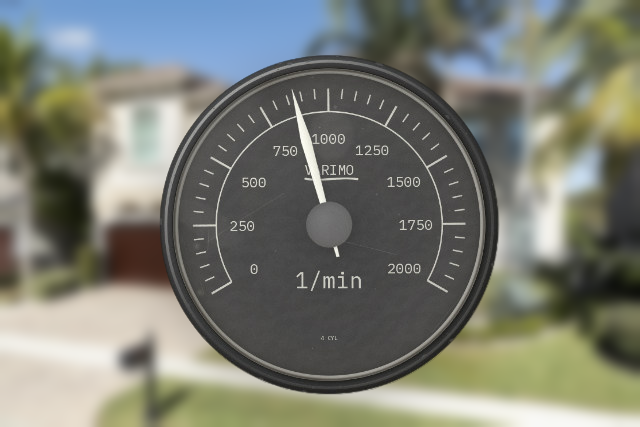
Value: value=875 unit=rpm
